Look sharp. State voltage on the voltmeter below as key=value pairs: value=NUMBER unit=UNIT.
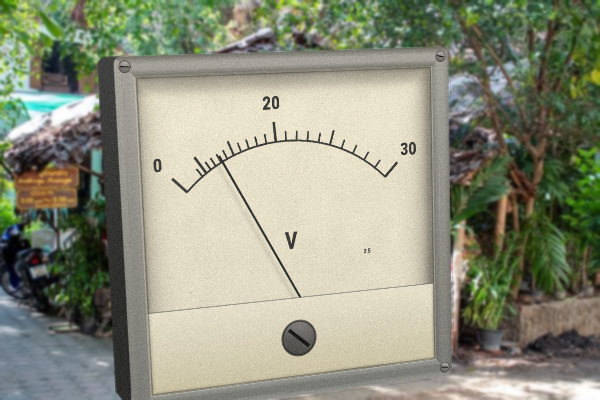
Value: value=13 unit=V
